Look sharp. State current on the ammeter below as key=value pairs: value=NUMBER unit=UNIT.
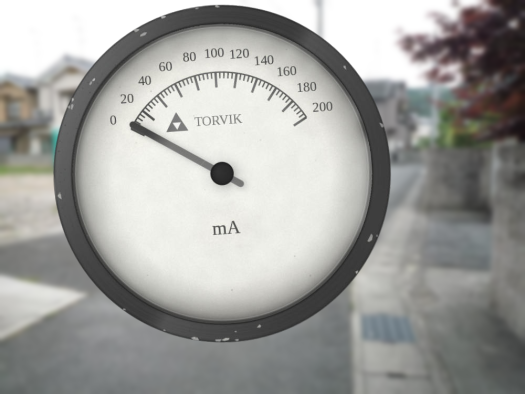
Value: value=4 unit=mA
